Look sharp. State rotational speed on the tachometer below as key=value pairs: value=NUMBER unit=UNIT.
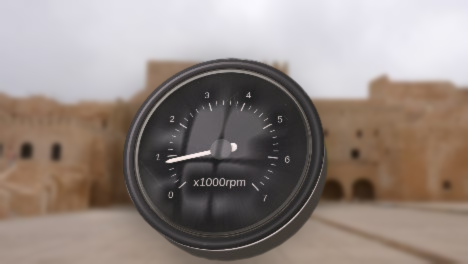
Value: value=800 unit=rpm
